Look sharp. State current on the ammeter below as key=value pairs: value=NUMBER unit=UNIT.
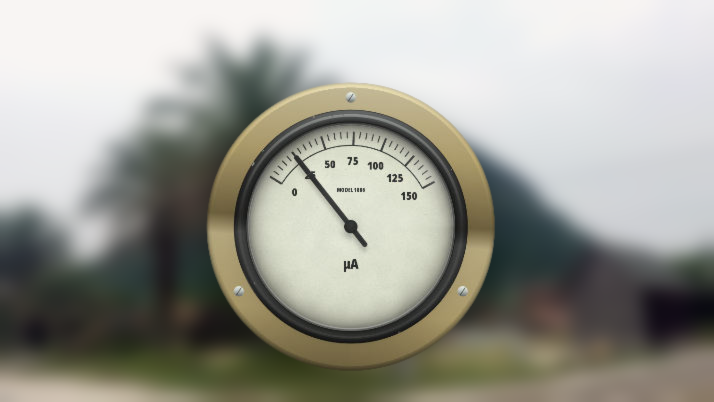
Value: value=25 unit=µA
